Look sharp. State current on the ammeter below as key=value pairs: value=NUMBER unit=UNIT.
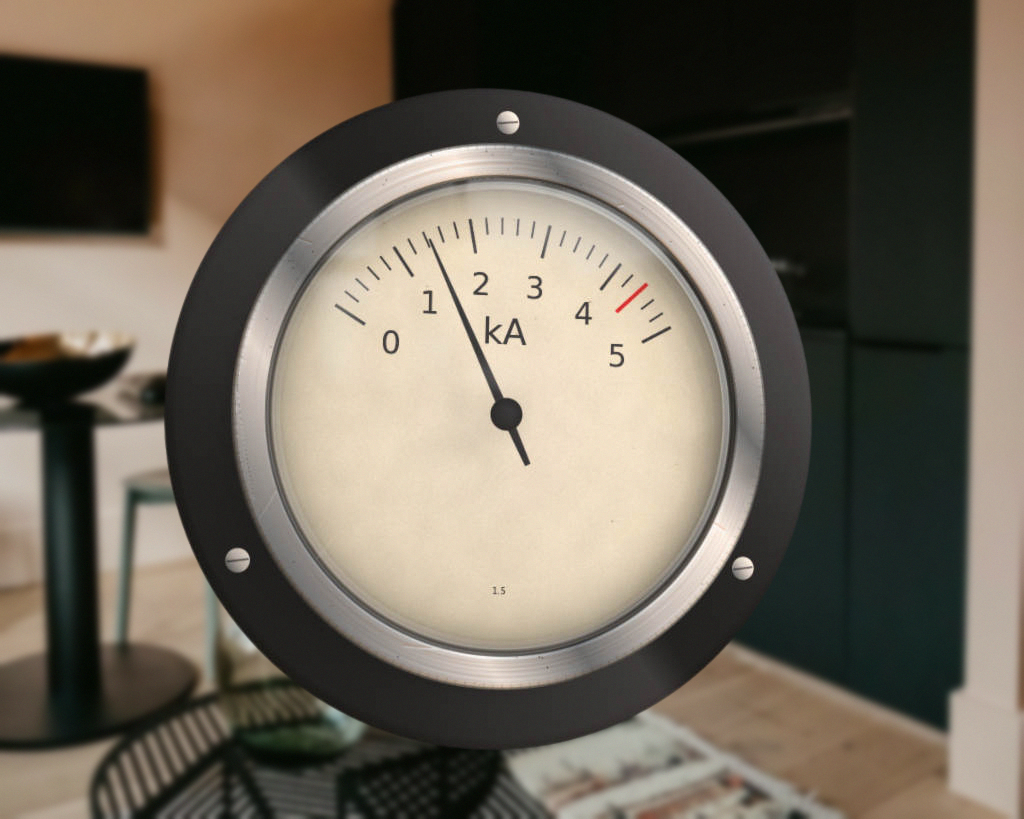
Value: value=1.4 unit=kA
